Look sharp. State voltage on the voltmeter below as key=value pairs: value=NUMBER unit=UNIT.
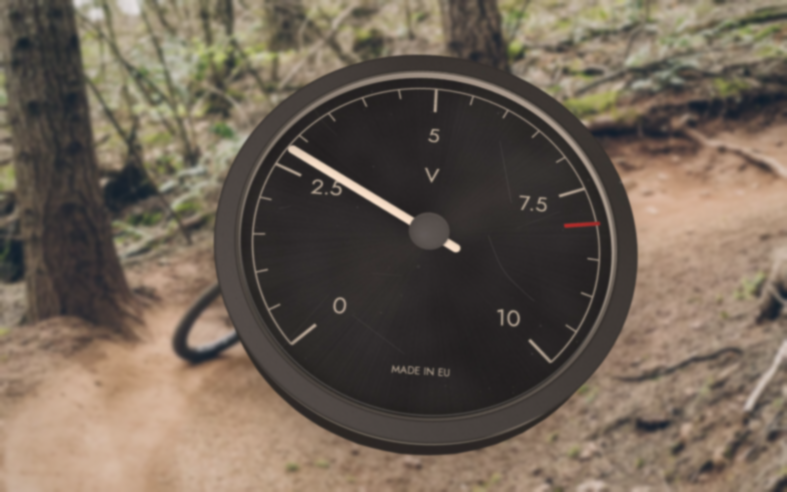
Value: value=2.75 unit=V
